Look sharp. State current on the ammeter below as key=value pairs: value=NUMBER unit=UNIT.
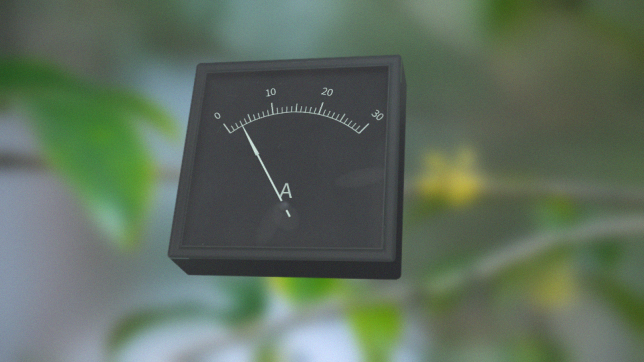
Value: value=3 unit=A
